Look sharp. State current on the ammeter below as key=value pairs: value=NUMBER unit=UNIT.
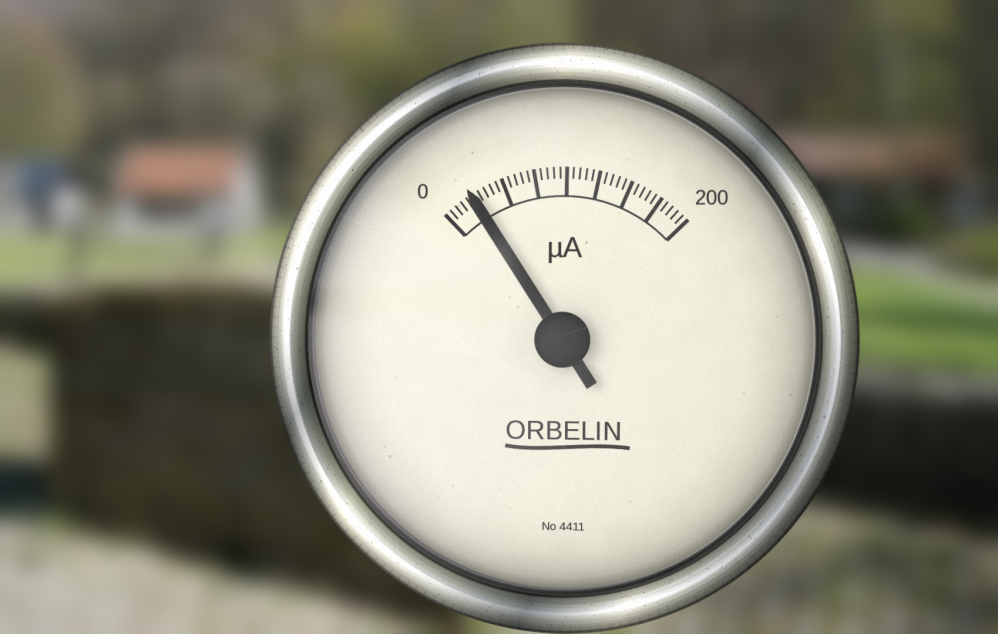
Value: value=25 unit=µA
